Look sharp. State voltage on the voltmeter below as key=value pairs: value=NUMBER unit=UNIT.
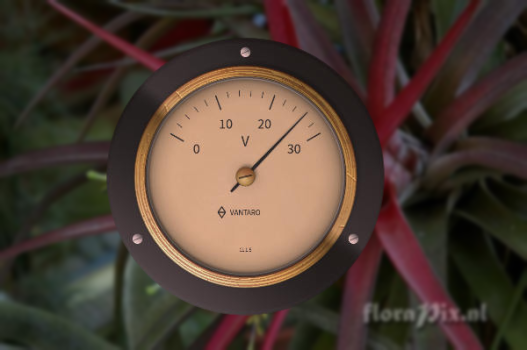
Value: value=26 unit=V
